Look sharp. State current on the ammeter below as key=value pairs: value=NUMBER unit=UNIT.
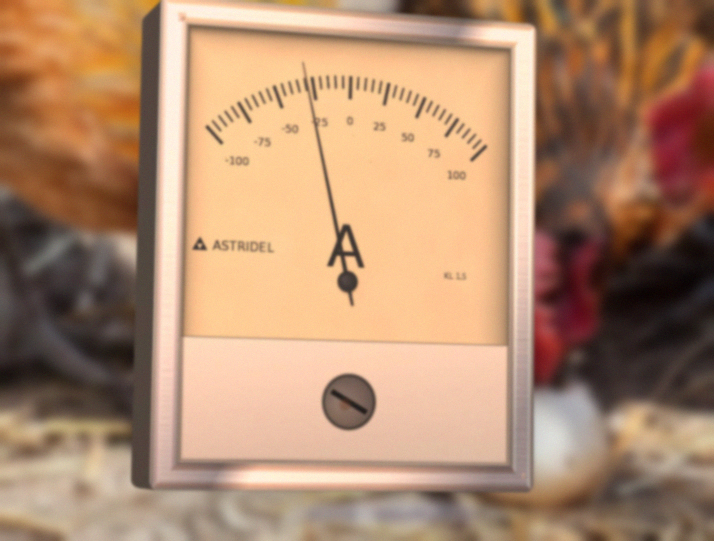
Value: value=-30 unit=A
